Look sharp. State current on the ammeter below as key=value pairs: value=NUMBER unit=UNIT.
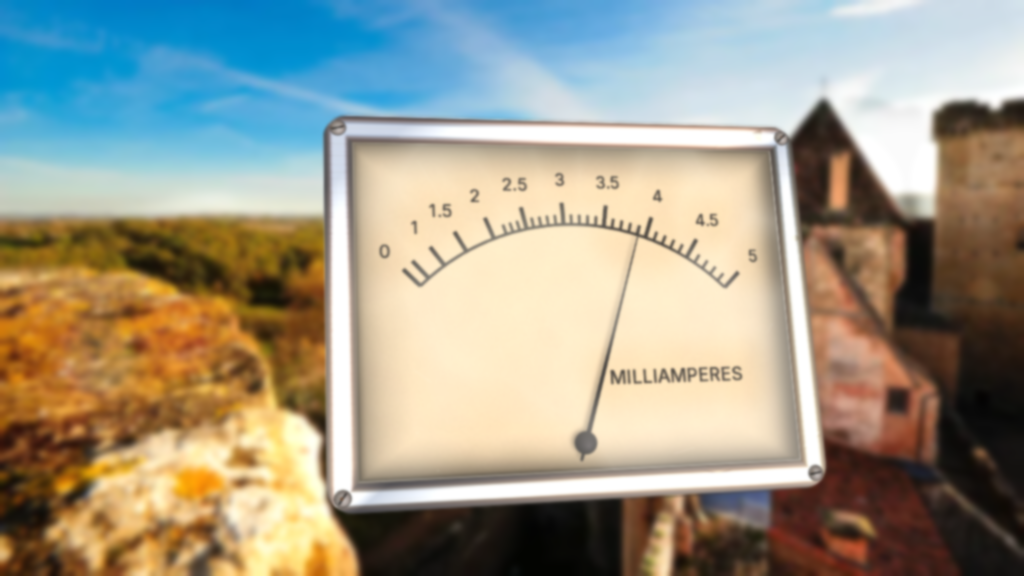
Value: value=3.9 unit=mA
